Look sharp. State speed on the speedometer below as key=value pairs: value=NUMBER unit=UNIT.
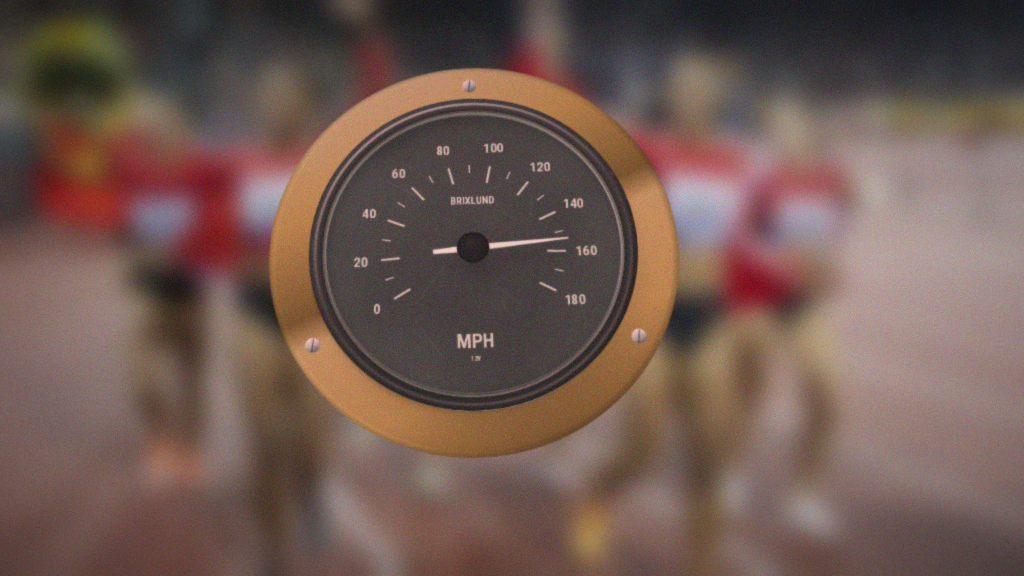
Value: value=155 unit=mph
